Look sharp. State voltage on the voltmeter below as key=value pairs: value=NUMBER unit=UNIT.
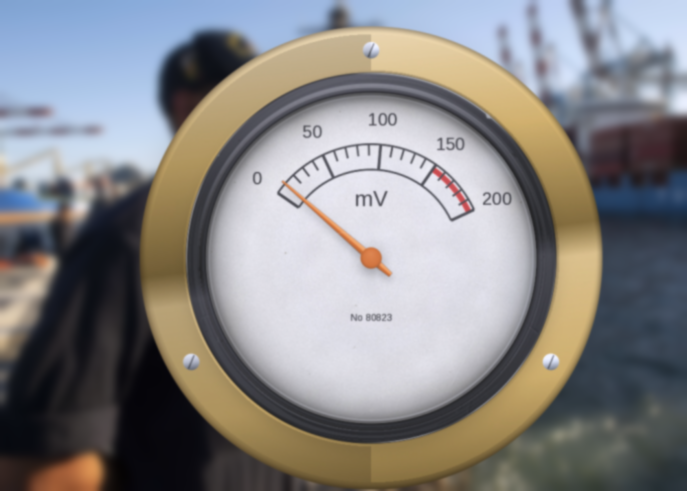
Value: value=10 unit=mV
